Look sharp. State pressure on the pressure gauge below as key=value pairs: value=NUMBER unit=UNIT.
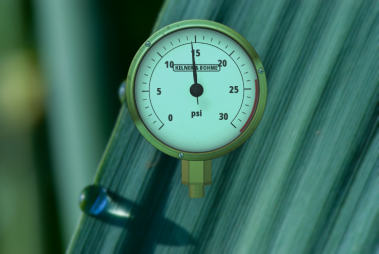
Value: value=14.5 unit=psi
